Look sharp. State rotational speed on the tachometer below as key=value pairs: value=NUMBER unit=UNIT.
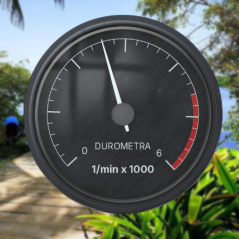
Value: value=2600 unit=rpm
